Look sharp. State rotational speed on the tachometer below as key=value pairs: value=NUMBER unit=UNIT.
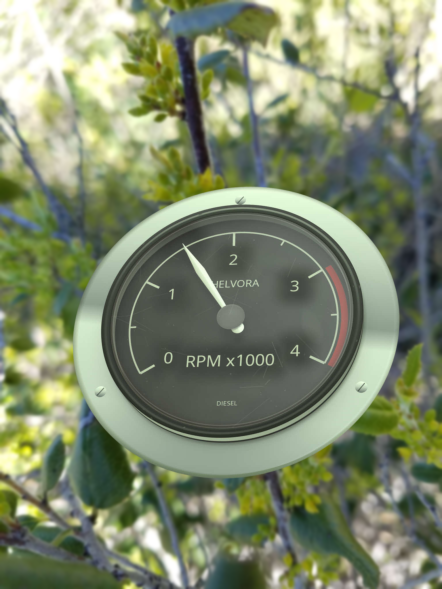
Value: value=1500 unit=rpm
